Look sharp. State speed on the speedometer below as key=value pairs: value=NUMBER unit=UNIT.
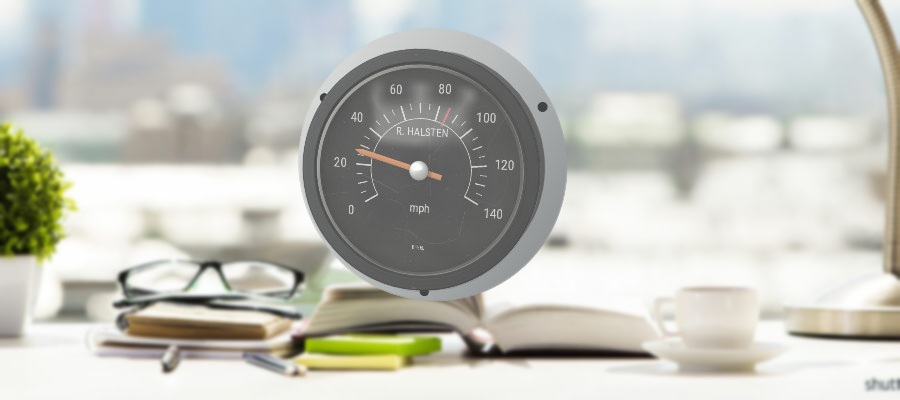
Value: value=27.5 unit=mph
